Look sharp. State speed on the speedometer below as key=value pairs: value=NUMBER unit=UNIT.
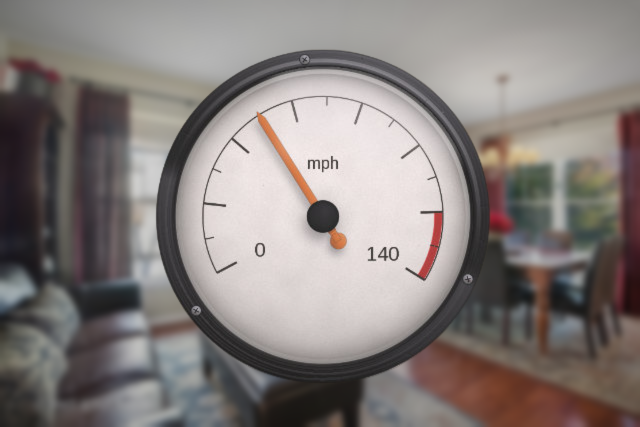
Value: value=50 unit=mph
